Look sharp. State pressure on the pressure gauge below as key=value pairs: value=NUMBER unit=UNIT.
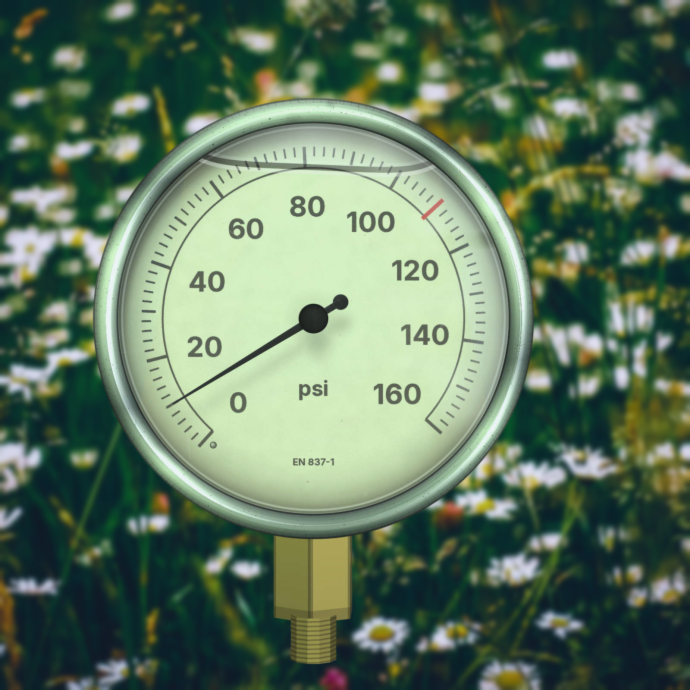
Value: value=10 unit=psi
